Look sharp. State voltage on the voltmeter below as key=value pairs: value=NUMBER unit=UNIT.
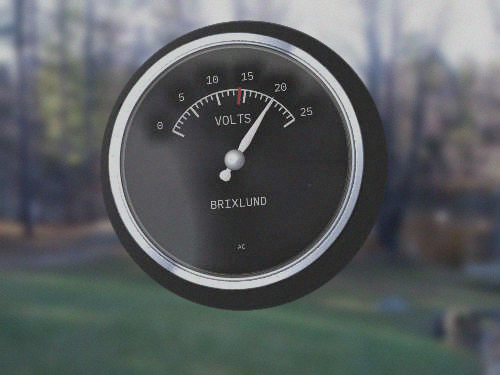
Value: value=20 unit=V
